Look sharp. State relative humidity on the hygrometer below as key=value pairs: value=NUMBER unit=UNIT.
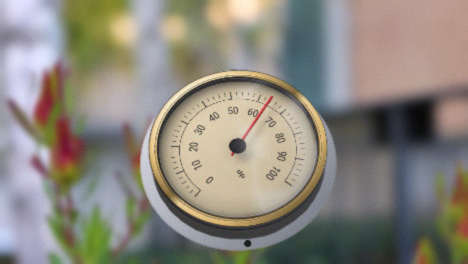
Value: value=64 unit=%
